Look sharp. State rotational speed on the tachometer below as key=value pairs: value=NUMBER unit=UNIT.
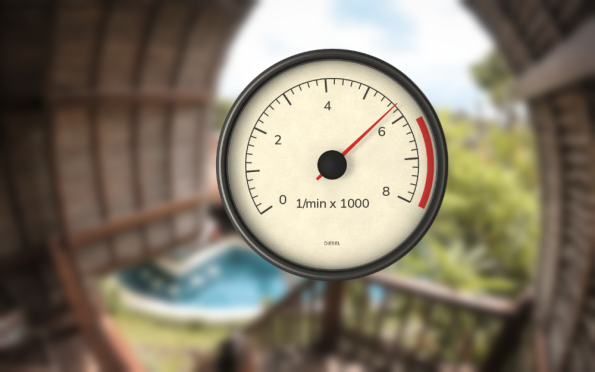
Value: value=5700 unit=rpm
